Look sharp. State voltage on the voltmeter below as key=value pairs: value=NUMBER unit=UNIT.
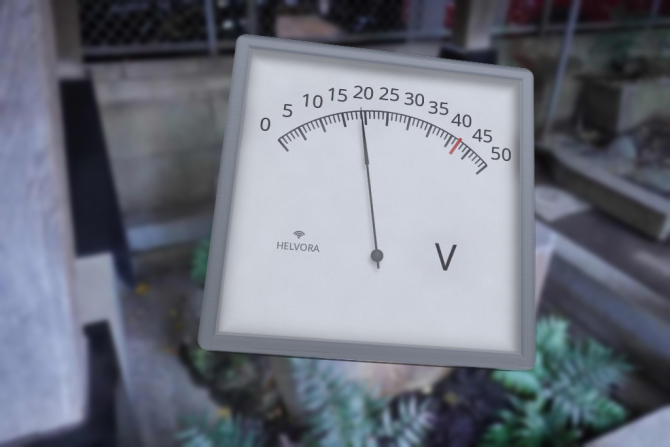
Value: value=19 unit=V
